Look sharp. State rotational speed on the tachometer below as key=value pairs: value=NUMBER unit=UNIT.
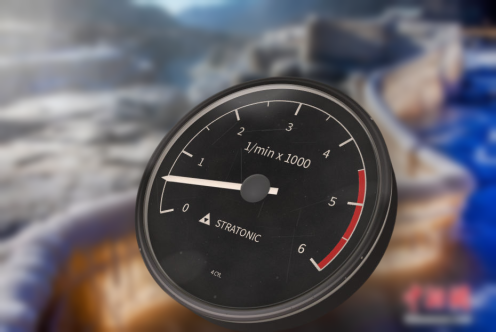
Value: value=500 unit=rpm
